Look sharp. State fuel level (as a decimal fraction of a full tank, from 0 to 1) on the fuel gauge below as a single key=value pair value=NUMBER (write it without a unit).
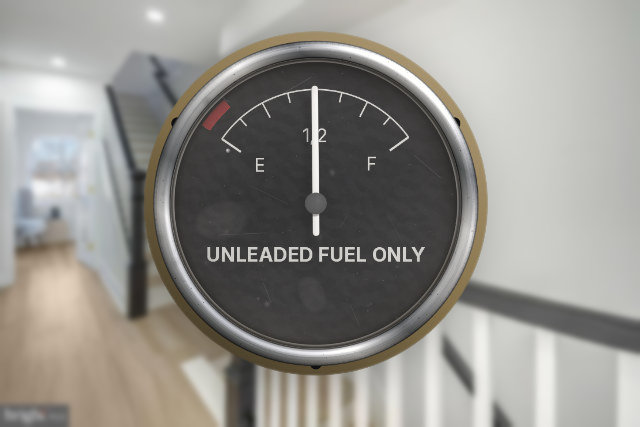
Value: value=0.5
